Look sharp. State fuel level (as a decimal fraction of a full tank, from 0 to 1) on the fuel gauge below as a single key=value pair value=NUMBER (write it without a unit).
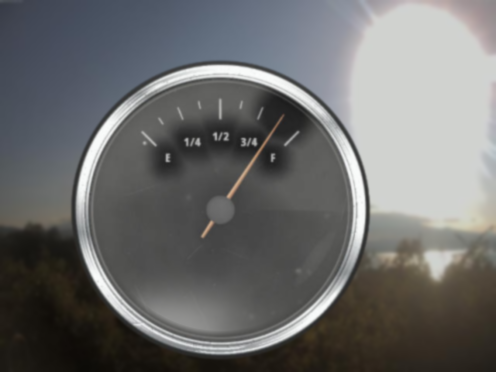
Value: value=0.875
